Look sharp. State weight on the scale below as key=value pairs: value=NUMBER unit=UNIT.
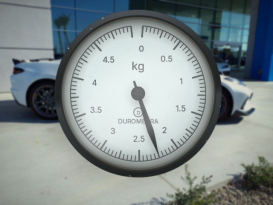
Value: value=2.25 unit=kg
